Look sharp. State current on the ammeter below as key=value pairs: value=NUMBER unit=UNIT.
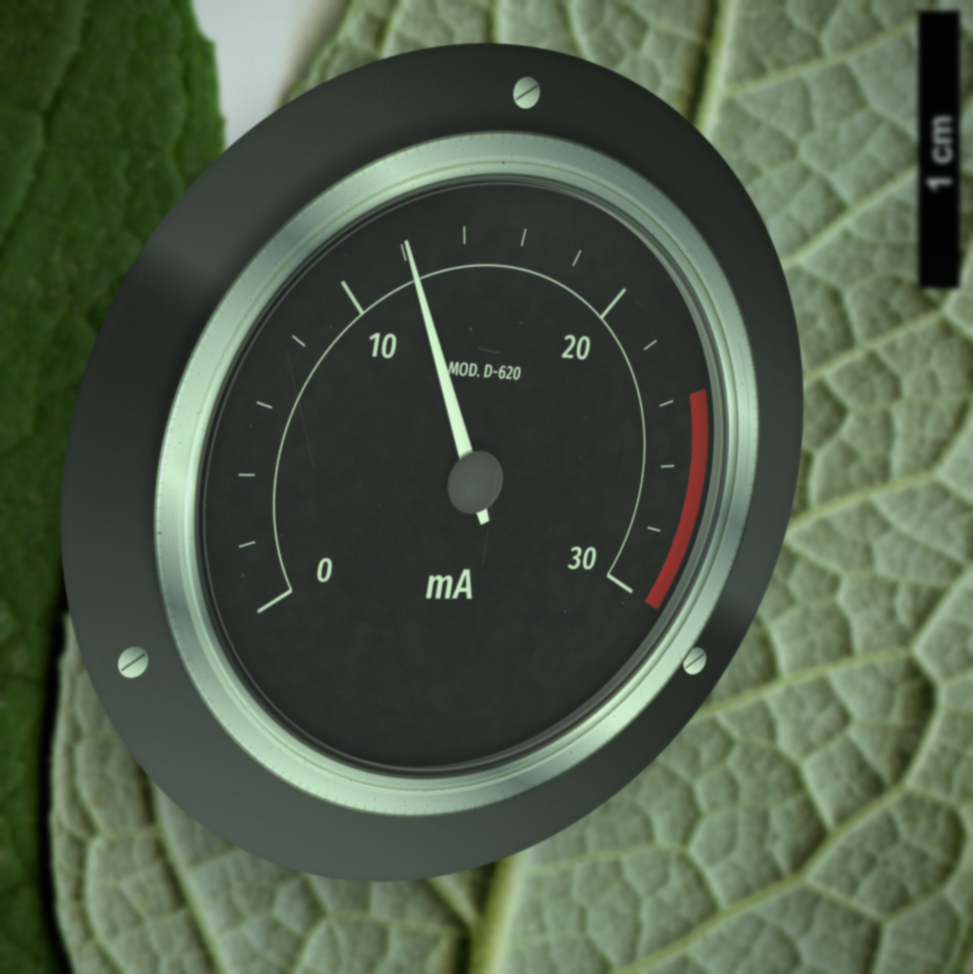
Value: value=12 unit=mA
